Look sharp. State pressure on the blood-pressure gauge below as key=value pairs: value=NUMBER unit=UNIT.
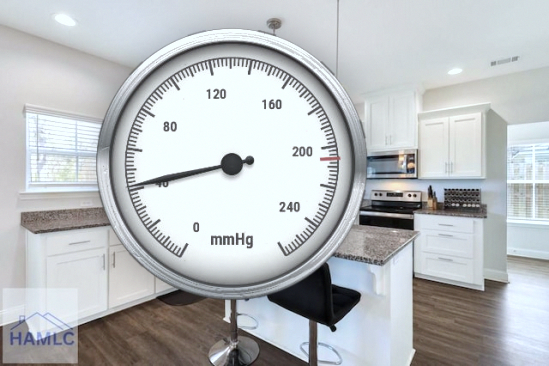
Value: value=42 unit=mmHg
